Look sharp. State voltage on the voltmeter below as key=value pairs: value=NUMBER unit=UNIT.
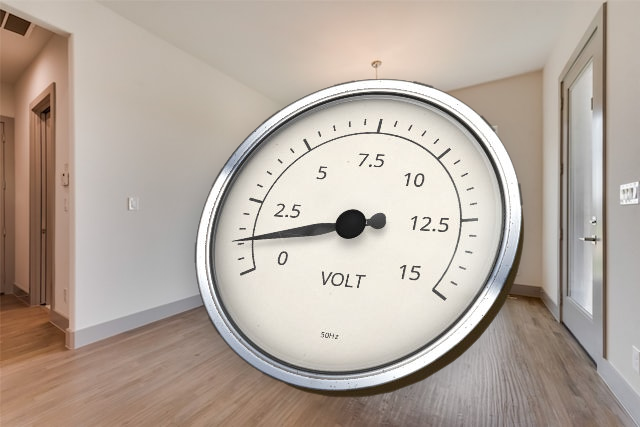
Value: value=1 unit=V
